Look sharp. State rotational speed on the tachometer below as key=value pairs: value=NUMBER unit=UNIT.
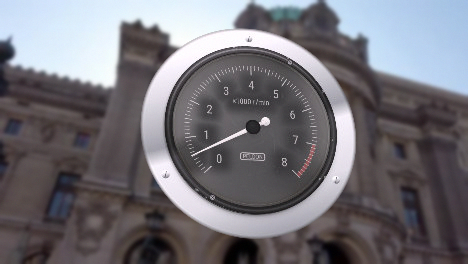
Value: value=500 unit=rpm
